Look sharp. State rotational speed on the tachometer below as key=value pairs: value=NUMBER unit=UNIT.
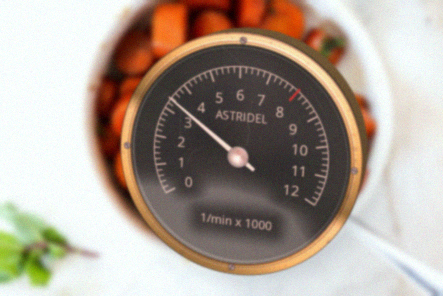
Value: value=3400 unit=rpm
